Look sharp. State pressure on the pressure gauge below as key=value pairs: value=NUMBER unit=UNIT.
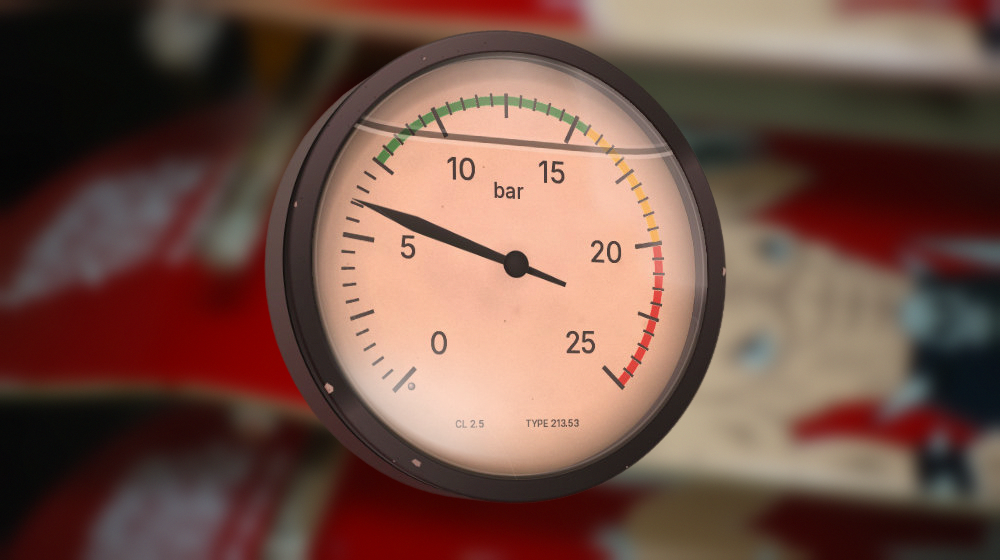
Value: value=6 unit=bar
